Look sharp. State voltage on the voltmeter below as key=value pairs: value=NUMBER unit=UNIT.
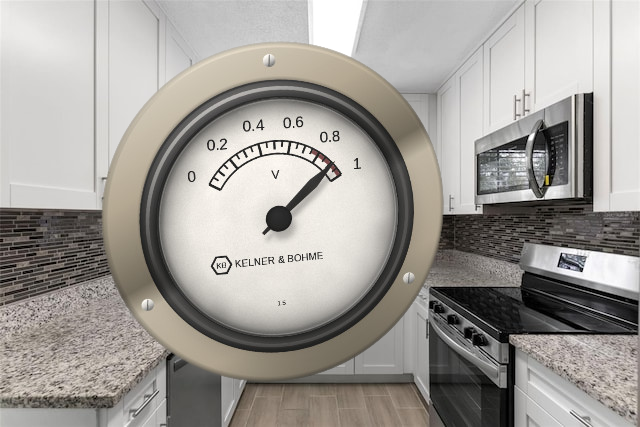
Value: value=0.9 unit=V
